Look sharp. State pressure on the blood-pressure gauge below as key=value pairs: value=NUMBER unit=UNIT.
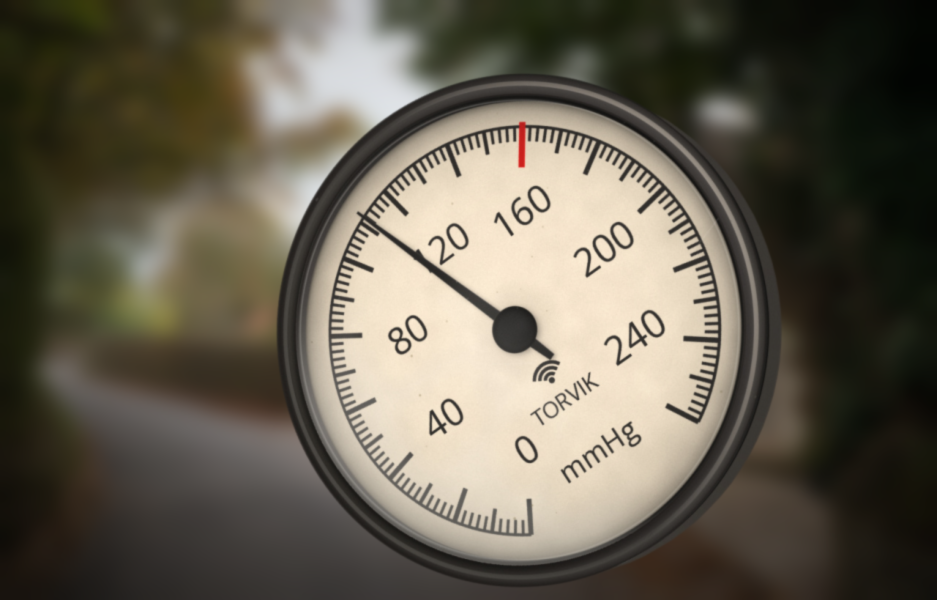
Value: value=112 unit=mmHg
